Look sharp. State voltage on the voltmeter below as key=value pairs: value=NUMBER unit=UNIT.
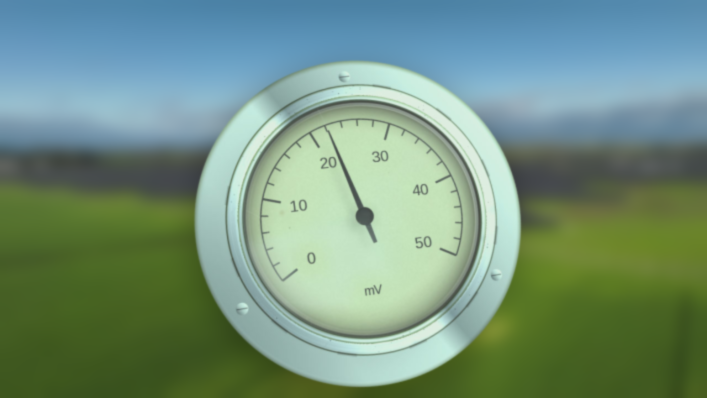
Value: value=22 unit=mV
